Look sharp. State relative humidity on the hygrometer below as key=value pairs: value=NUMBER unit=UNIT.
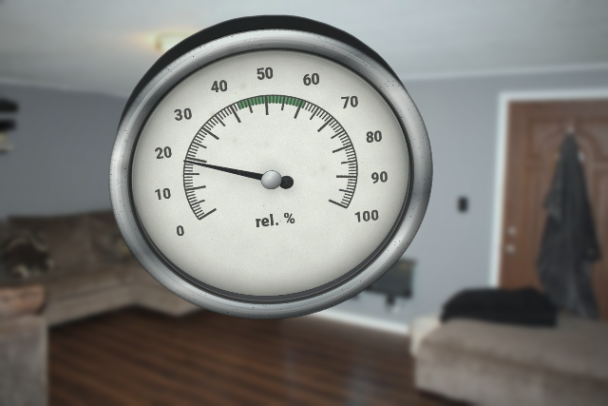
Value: value=20 unit=%
